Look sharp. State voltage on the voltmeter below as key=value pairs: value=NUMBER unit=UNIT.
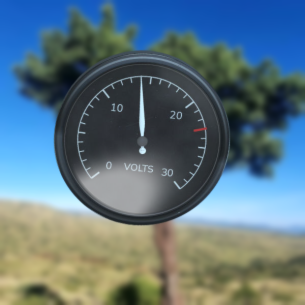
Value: value=14 unit=V
